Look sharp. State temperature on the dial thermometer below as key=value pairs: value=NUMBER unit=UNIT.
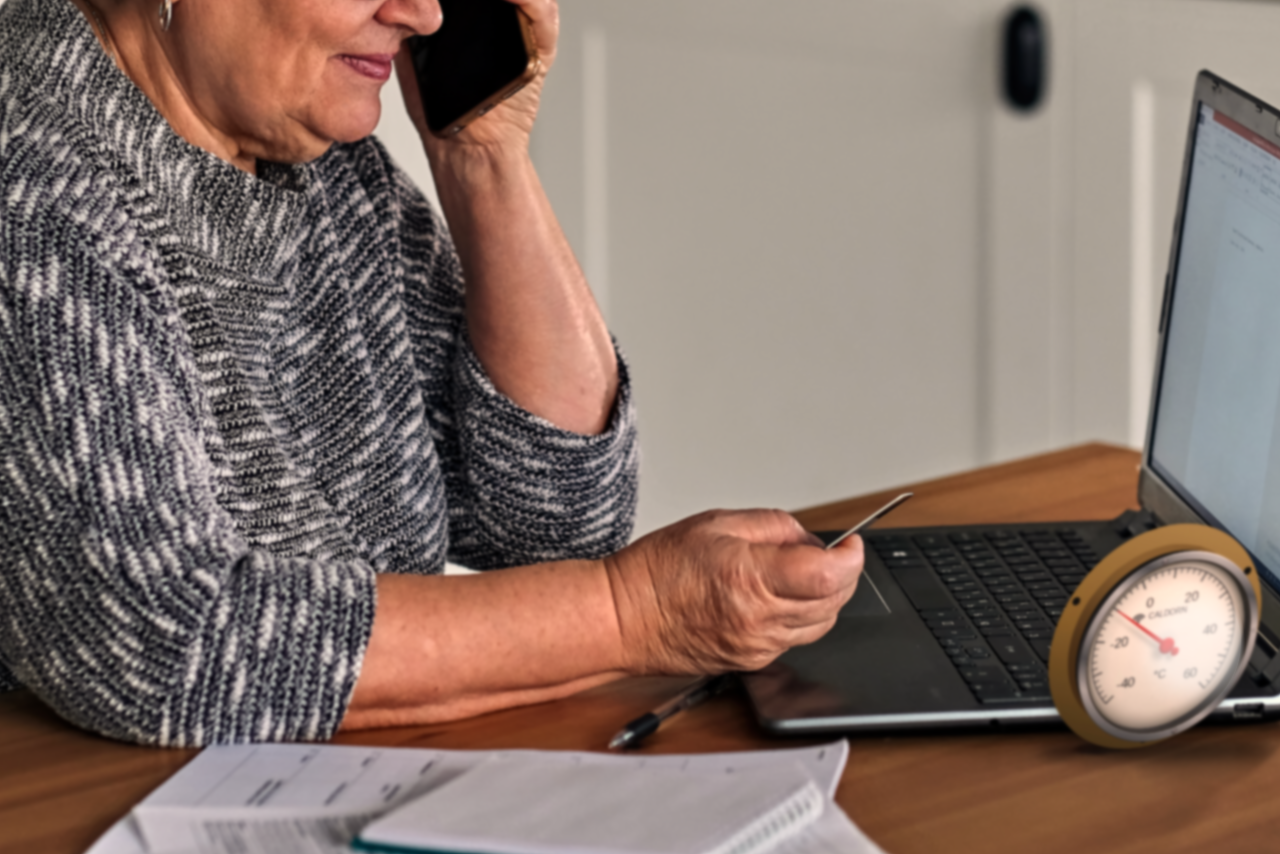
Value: value=-10 unit=°C
